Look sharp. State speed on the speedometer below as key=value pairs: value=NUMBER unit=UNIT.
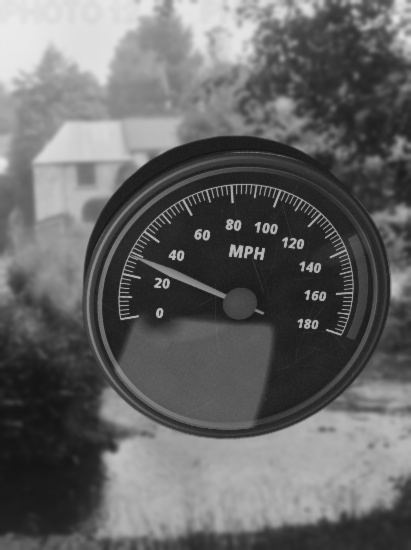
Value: value=30 unit=mph
